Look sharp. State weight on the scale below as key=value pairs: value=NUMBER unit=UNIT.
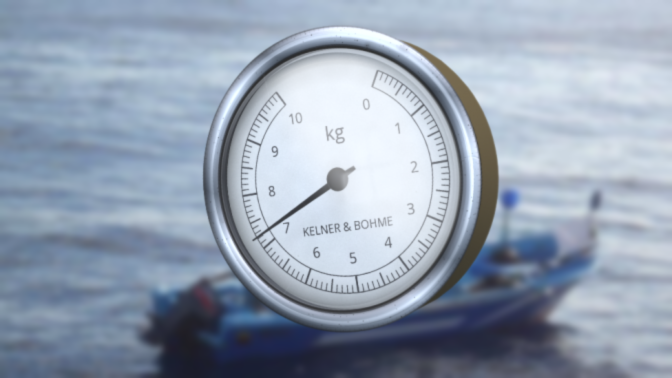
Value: value=7.2 unit=kg
